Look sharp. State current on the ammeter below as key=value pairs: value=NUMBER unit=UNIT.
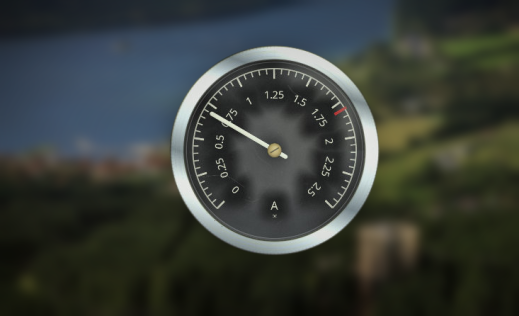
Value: value=0.7 unit=A
